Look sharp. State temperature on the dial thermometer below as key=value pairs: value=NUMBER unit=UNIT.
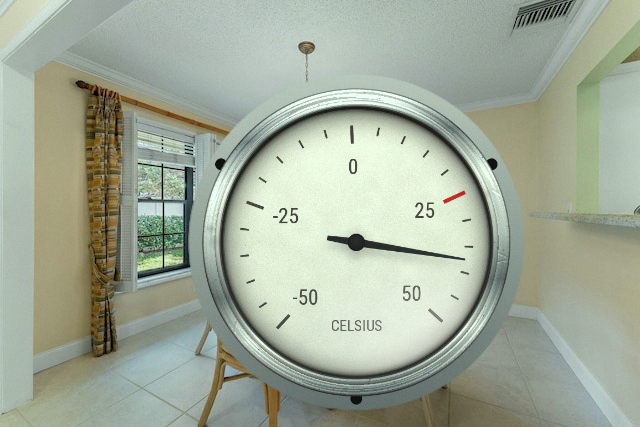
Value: value=37.5 unit=°C
